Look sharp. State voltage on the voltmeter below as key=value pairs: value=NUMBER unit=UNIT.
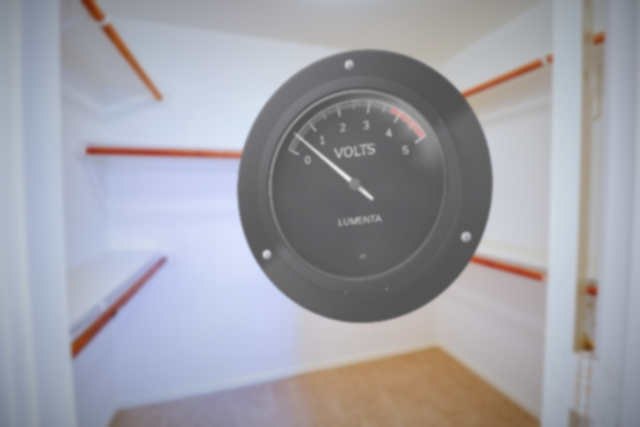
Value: value=0.5 unit=V
